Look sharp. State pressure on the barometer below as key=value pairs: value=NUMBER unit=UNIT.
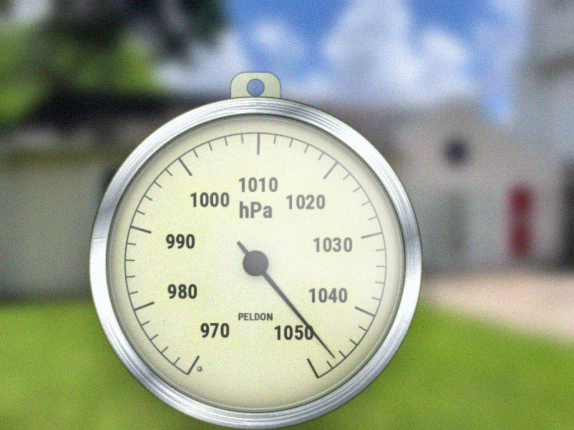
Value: value=1047 unit=hPa
